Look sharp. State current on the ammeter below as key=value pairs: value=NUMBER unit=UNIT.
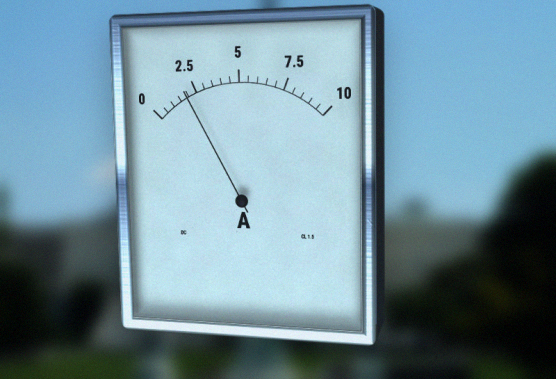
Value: value=2 unit=A
